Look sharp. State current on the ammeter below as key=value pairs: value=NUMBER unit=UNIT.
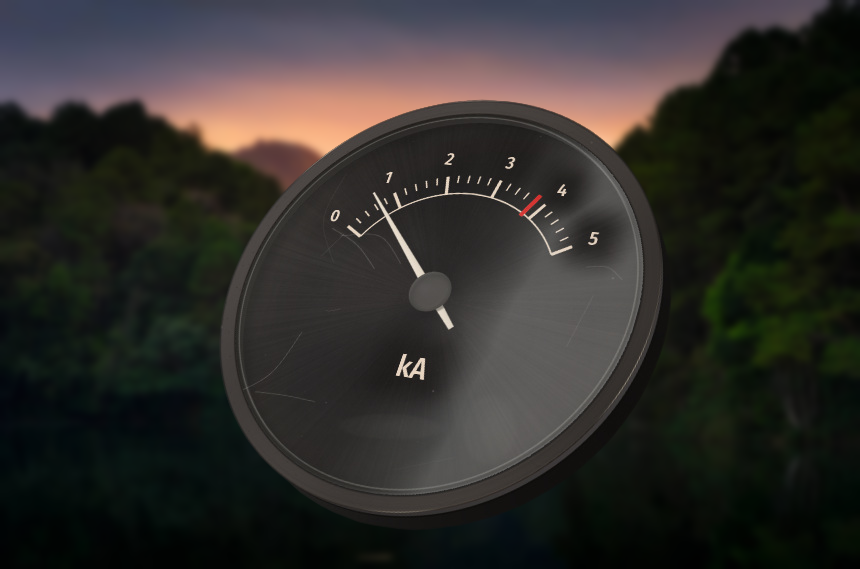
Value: value=0.7 unit=kA
